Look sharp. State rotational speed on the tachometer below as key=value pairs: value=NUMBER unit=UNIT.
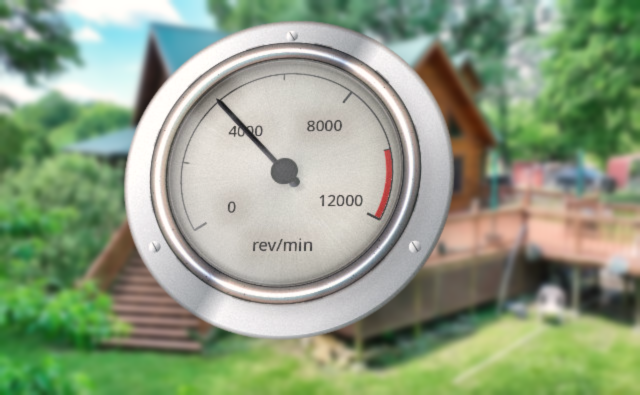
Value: value=4000 unit=rpm
